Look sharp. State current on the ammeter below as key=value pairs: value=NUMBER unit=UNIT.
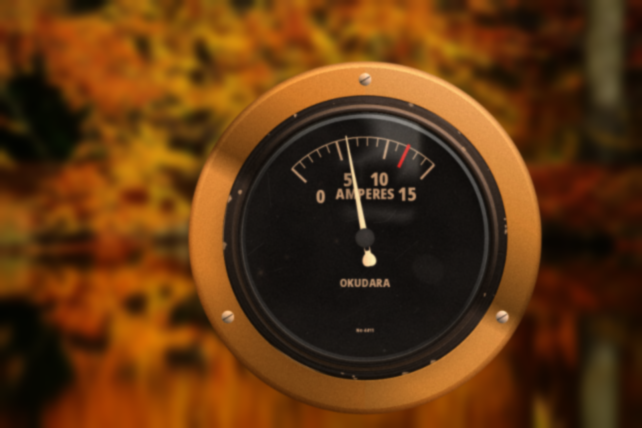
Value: value=6 unit=A
